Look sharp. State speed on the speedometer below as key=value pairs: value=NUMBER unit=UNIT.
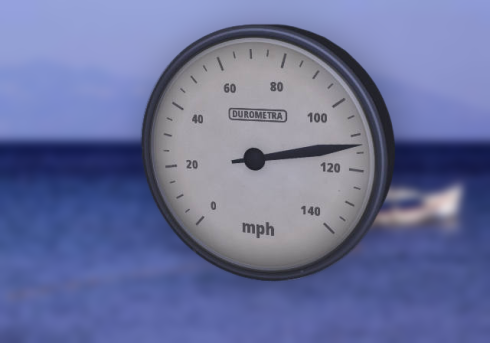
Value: value=112.5 unit=mph
